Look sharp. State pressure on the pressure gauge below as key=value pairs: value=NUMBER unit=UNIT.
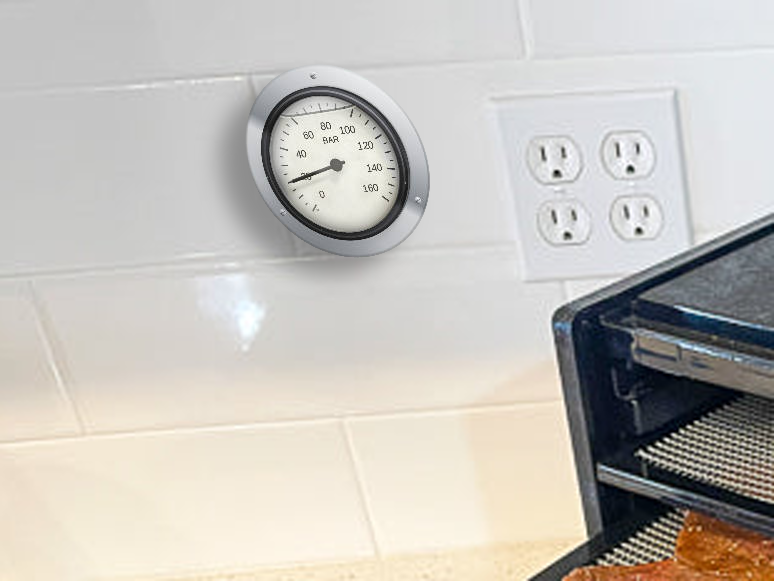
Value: value=20 unit=bar
